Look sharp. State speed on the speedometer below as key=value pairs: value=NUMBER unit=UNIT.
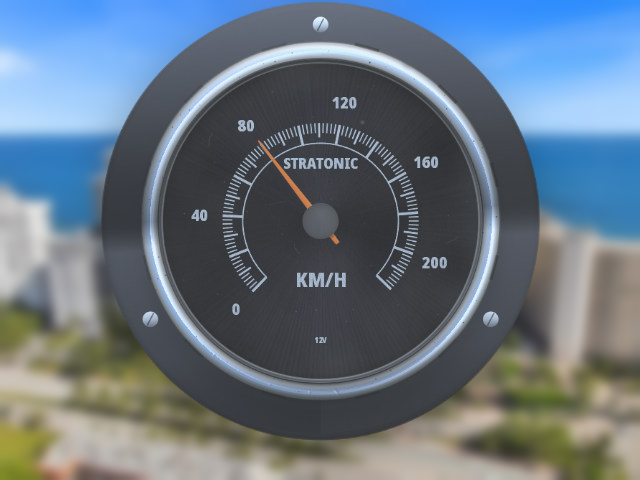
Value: value=80 unit=km/h
